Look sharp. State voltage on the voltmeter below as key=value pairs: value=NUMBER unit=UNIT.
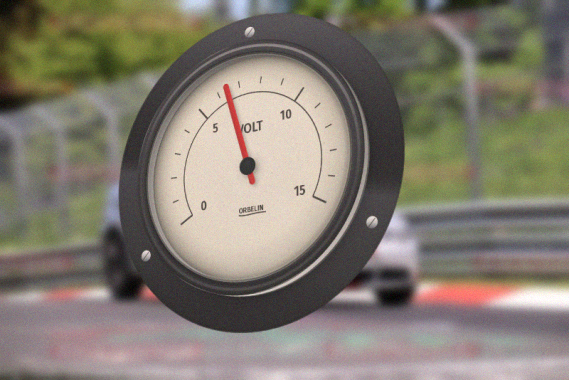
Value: value=6.5 unit=V
